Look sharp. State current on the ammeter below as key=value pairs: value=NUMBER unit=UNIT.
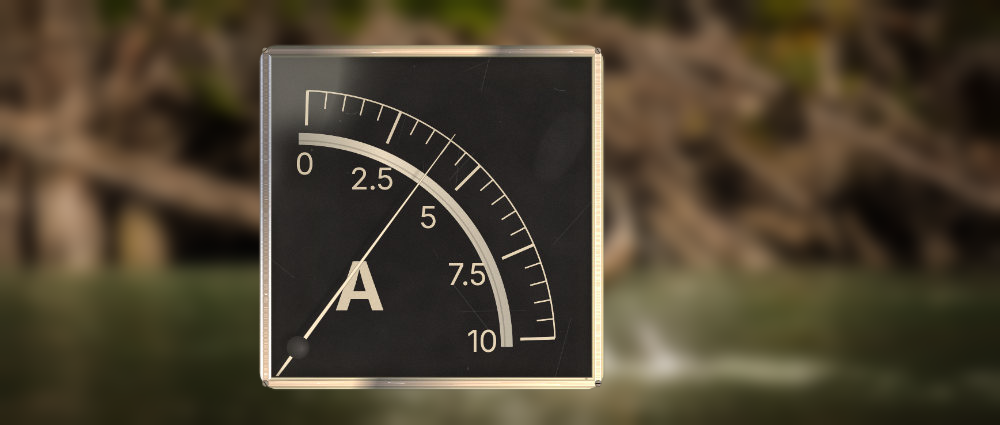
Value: value=4 unit=A
